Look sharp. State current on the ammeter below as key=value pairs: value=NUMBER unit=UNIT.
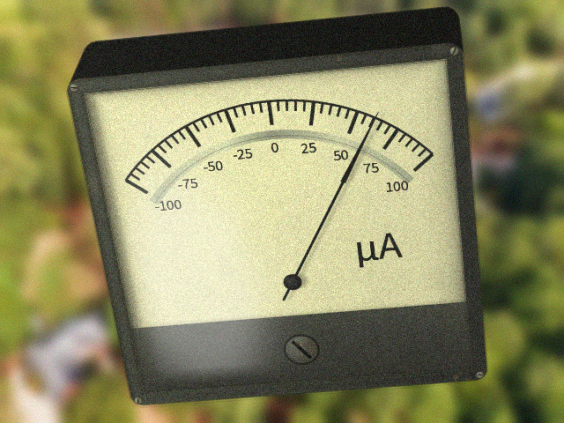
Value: value=60 unit=µA
